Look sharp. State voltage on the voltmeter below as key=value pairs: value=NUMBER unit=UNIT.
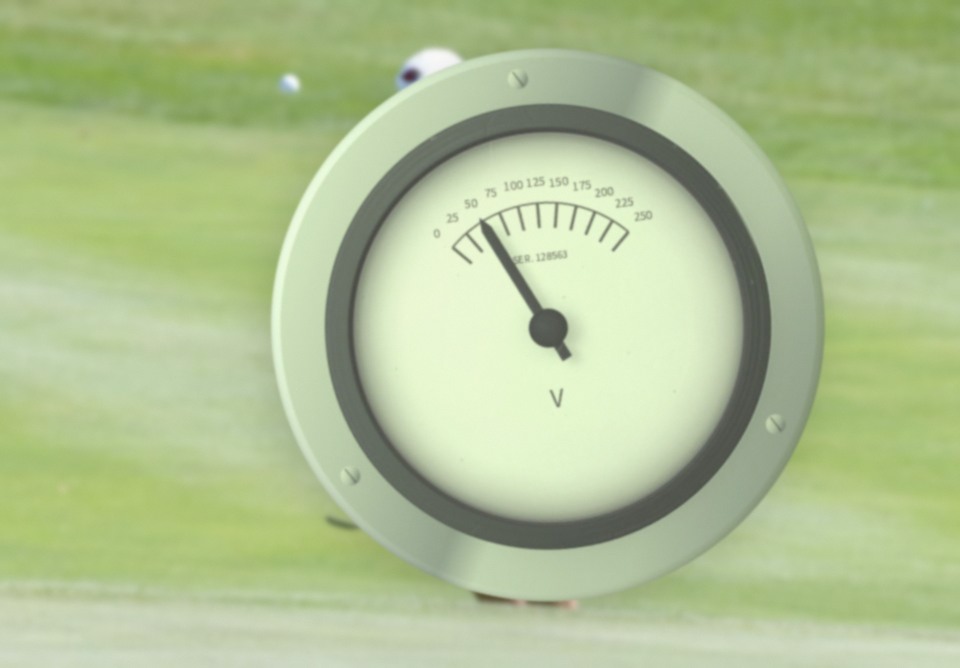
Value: value=50 unit=V
